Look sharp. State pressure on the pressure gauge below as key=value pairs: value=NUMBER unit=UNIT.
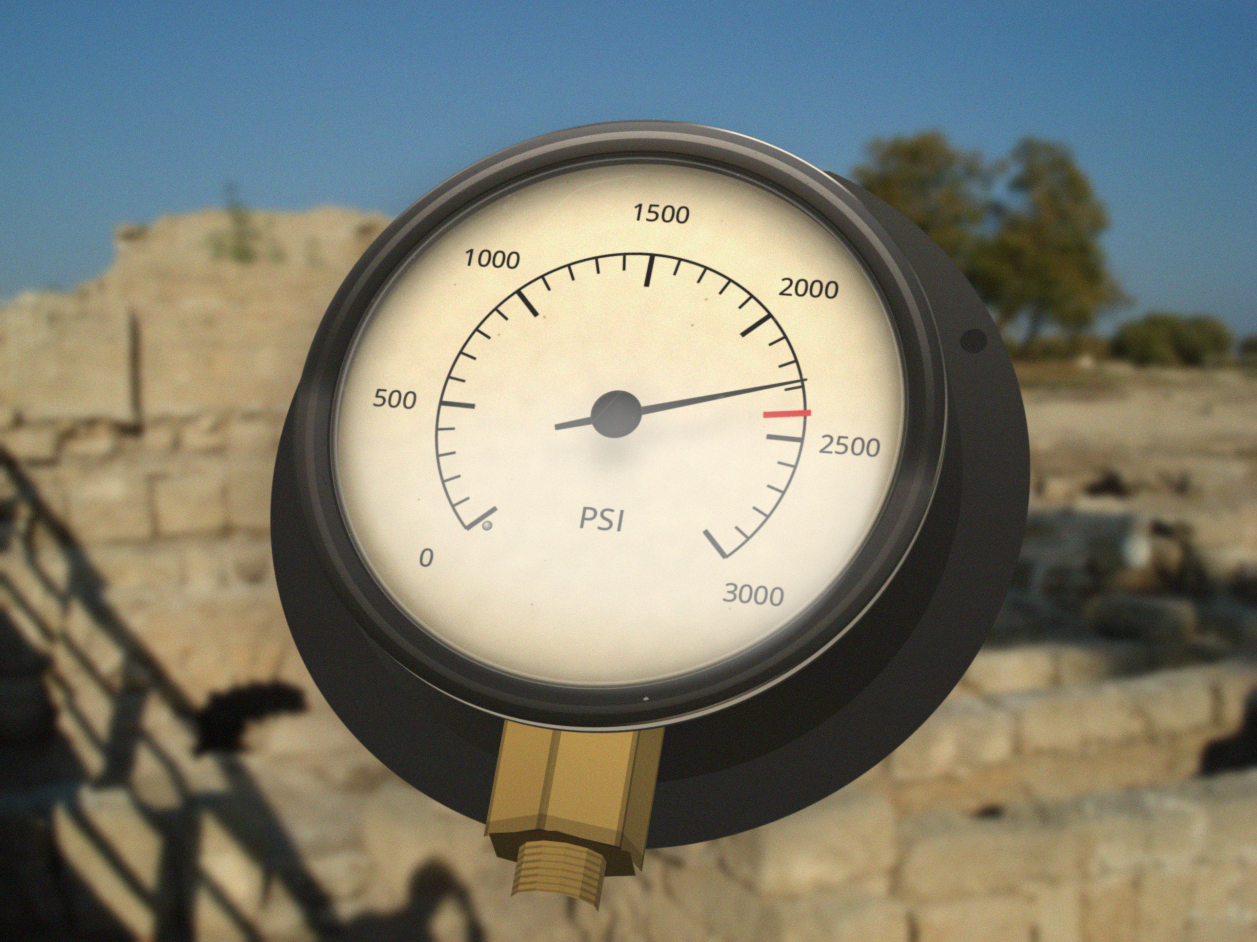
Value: value=2300 unit=psi
